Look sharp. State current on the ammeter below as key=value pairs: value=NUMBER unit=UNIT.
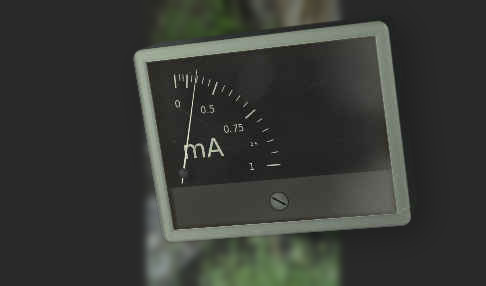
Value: value=0.35 unit=mA
